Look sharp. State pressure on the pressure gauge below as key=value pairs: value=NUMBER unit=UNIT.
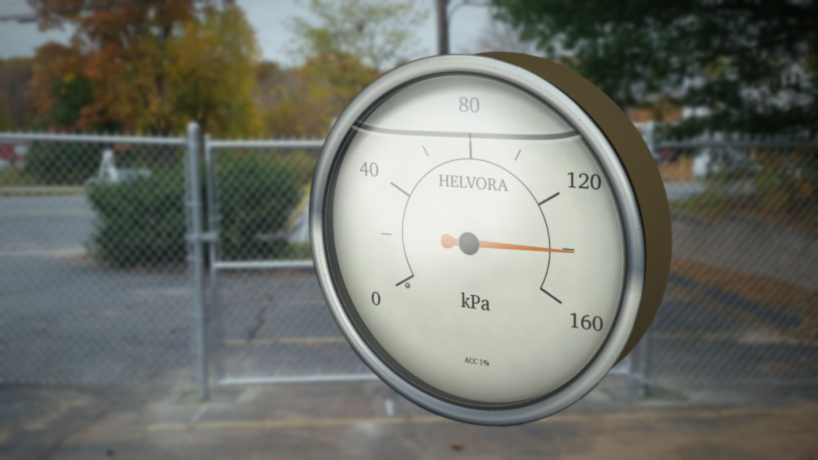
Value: value=140 unit=kPa
